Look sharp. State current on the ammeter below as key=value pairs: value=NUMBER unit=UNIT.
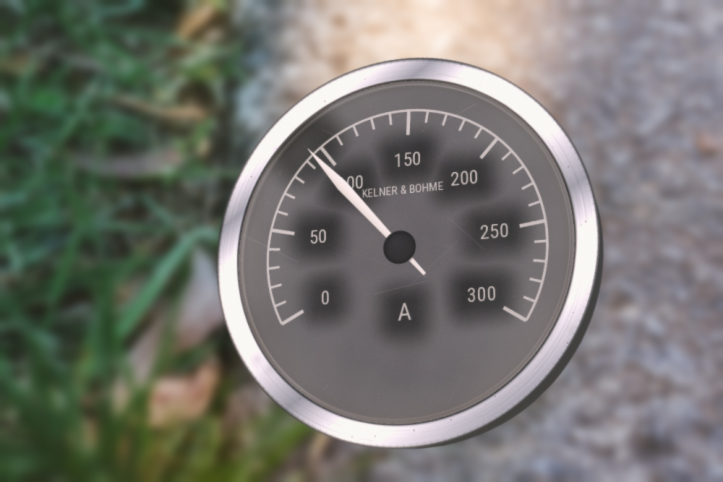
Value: value=95 unit=A
